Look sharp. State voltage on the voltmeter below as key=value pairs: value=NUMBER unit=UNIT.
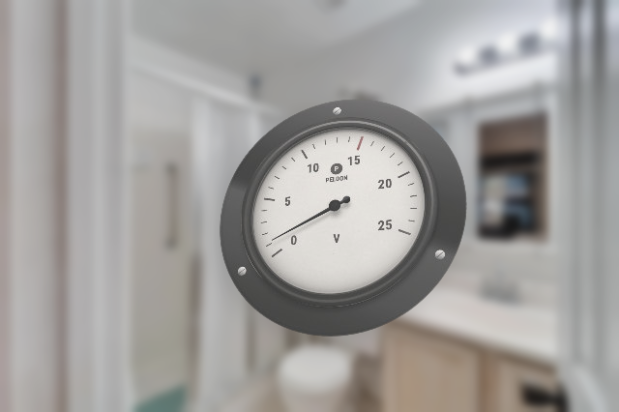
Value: value=1 unit=V
